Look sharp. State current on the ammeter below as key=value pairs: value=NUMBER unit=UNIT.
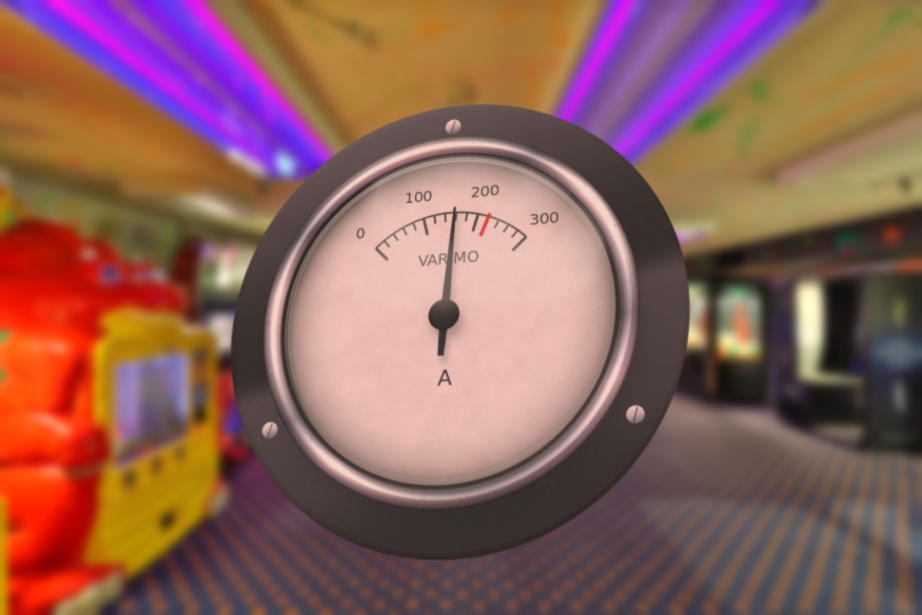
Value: value=160 unit=A
